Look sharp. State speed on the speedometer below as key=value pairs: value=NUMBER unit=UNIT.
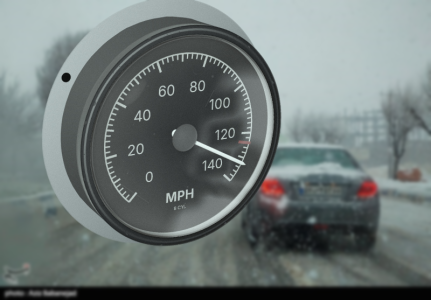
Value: value=132 unit=mph
